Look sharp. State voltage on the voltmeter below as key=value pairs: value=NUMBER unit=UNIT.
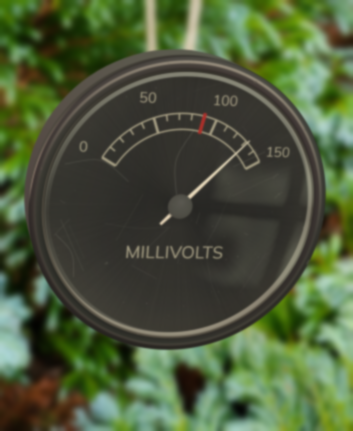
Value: value=130 unit=mV
